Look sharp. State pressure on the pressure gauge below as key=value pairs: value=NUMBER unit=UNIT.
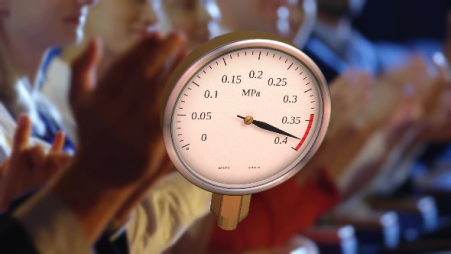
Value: value=0.38 unit=MPa
